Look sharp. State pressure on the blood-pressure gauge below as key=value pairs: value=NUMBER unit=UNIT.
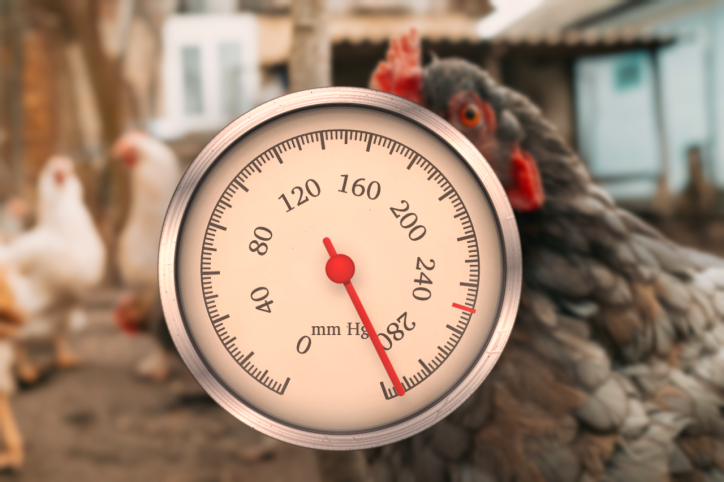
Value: value=294 unit=mmHg
